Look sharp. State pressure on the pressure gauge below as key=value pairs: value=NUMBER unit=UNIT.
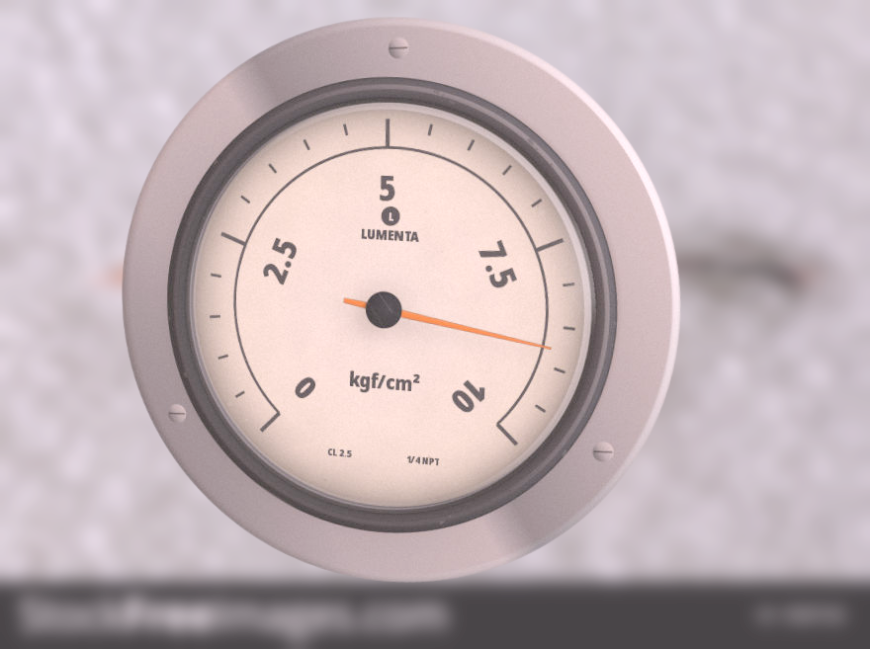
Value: value=8.75 unit=kg/cm²
